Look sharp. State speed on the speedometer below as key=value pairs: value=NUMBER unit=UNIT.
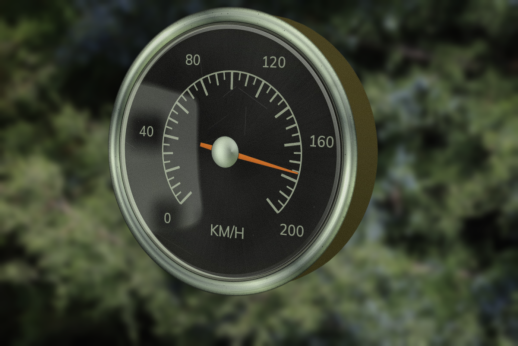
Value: value=175 unit=km/h
